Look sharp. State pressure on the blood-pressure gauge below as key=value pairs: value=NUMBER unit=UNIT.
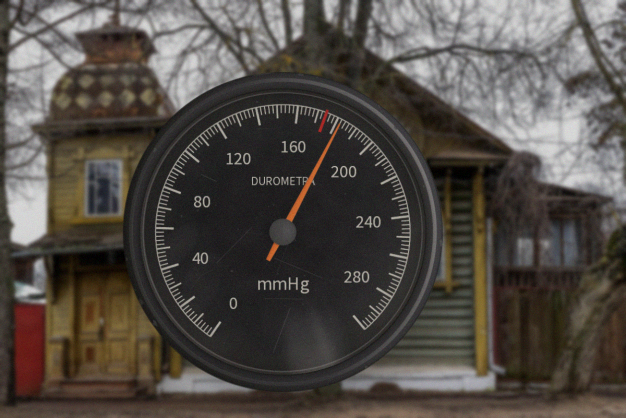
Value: value=182 unit=mmHg
